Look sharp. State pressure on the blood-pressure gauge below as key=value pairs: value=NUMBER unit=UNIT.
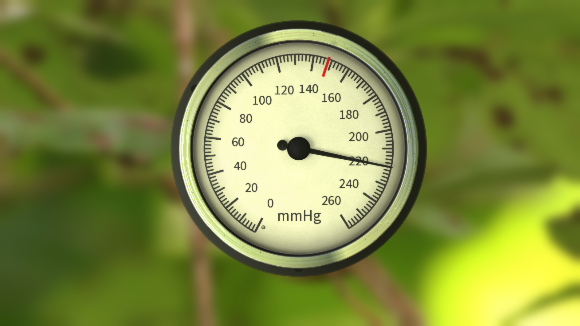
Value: value=220 unit=mmHg
